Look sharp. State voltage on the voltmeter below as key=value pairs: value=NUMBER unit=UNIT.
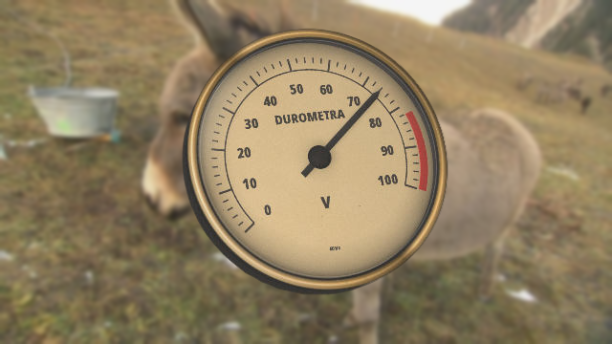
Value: value=74 unit=V
